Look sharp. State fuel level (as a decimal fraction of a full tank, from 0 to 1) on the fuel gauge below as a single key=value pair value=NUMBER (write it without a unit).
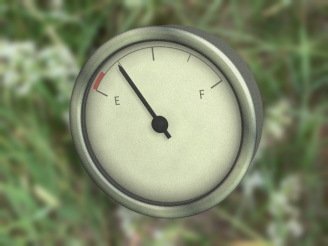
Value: value=0.25
